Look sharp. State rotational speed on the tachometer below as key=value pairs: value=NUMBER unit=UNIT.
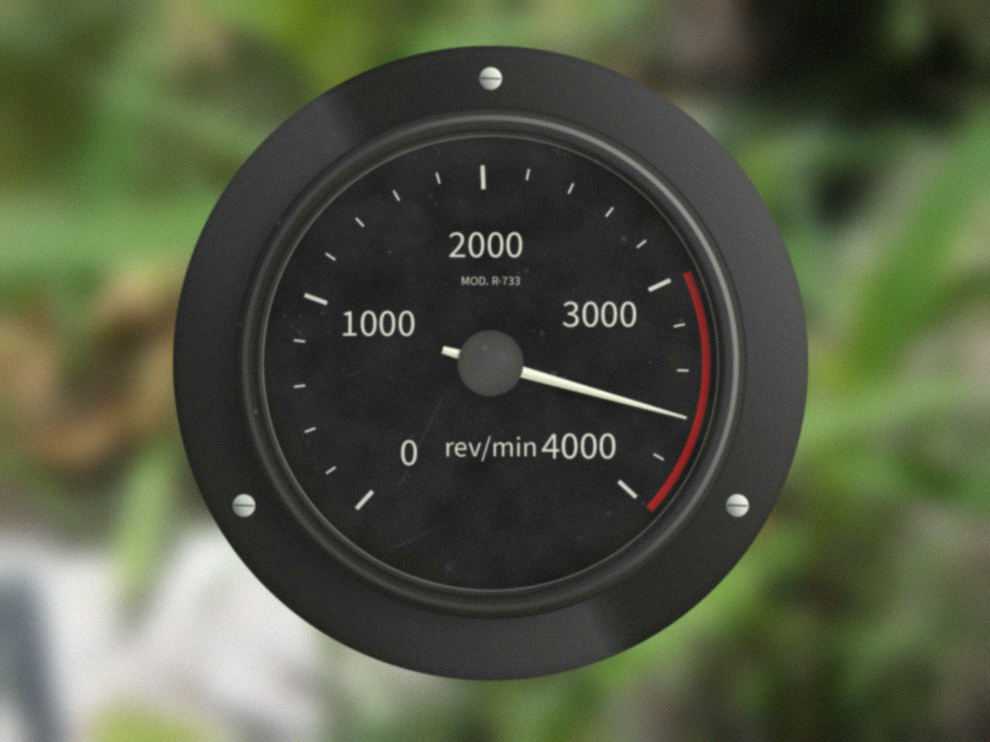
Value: value=3600 unit=rpm
